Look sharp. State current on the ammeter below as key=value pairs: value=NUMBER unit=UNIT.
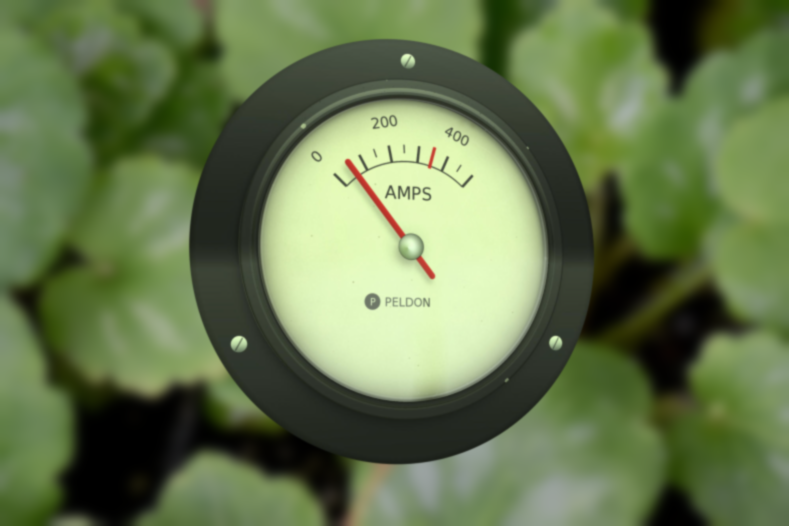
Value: value=50 unit=A
